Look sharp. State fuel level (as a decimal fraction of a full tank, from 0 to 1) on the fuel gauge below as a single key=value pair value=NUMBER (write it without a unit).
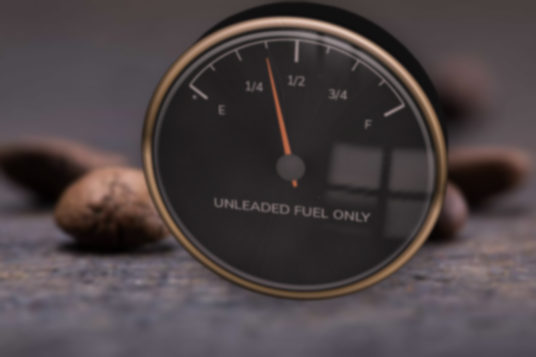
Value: value=0.375
